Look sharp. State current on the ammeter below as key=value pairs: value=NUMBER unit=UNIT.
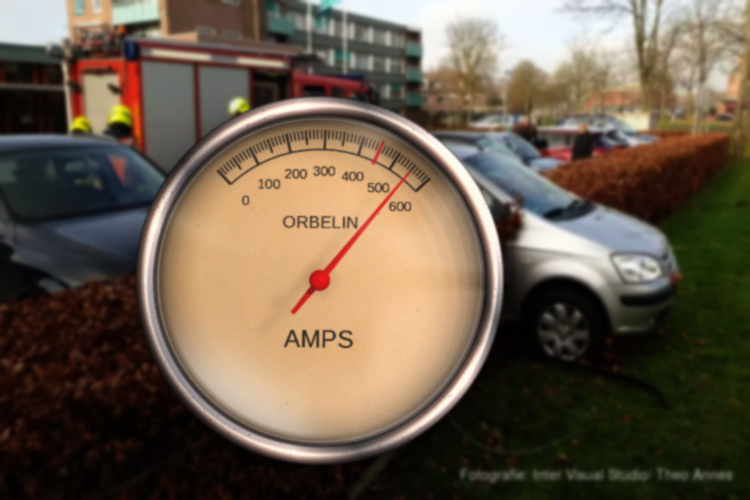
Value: value=550 unit=A
